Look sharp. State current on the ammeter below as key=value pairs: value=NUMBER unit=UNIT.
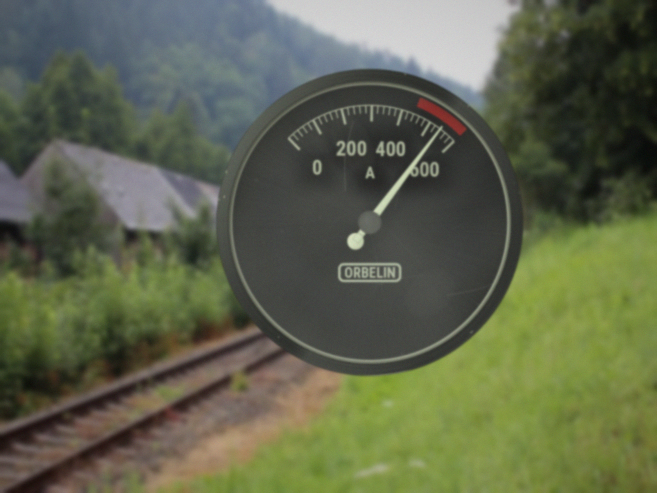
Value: value=540 unit=A
